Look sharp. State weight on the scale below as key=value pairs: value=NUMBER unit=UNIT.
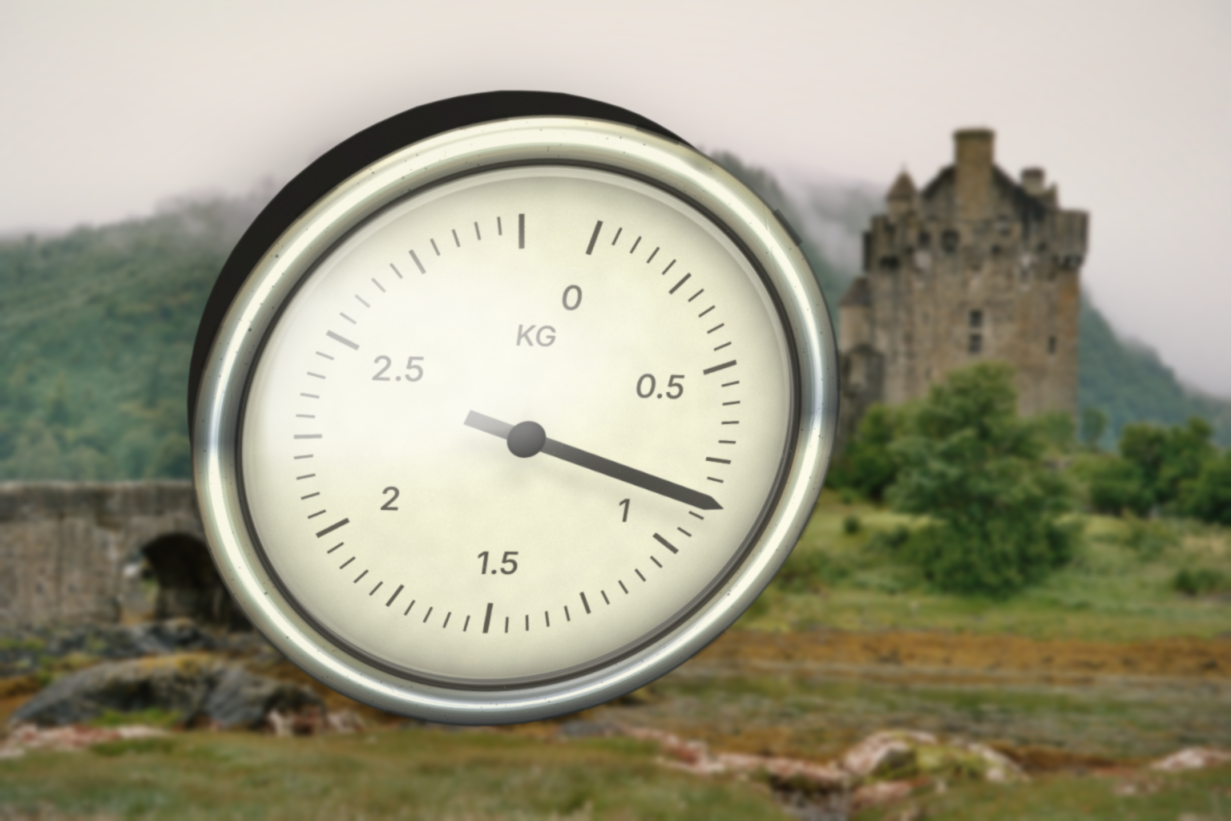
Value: value=0.85 unit=kg
